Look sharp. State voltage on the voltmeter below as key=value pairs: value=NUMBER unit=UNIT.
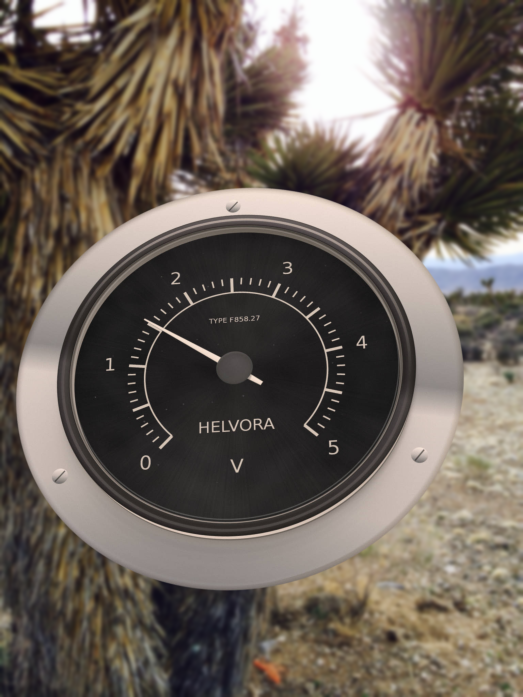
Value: value=1.5 unit=V
